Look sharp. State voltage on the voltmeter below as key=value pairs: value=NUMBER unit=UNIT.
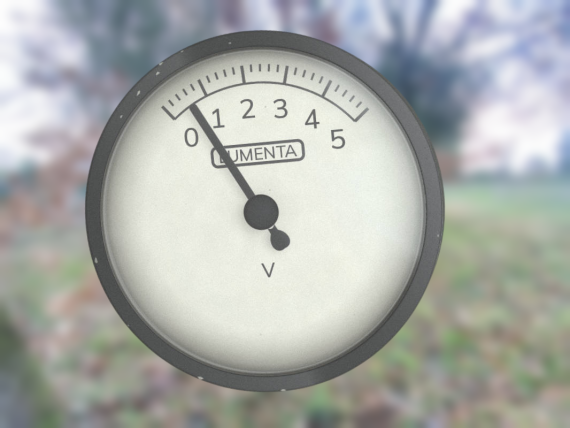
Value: value=0.6 unit=V
